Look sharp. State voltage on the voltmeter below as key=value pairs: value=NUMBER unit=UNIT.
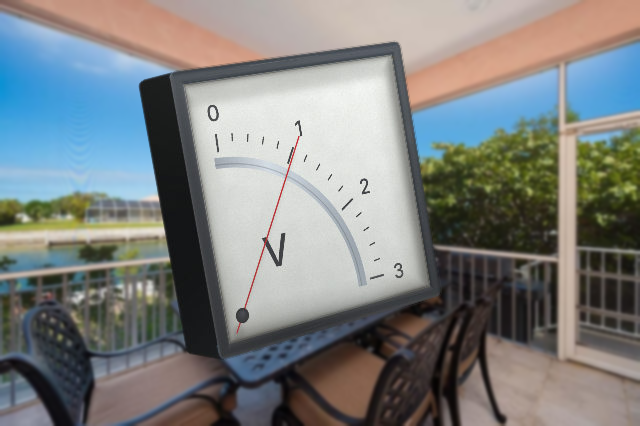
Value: value=1 unit=V
